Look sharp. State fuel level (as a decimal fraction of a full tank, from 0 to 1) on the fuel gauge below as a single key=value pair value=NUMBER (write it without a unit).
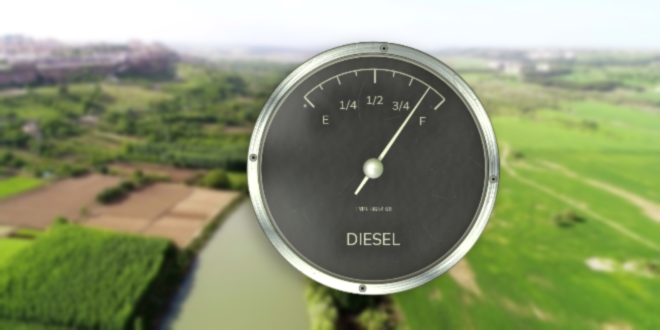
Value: value=0.875
